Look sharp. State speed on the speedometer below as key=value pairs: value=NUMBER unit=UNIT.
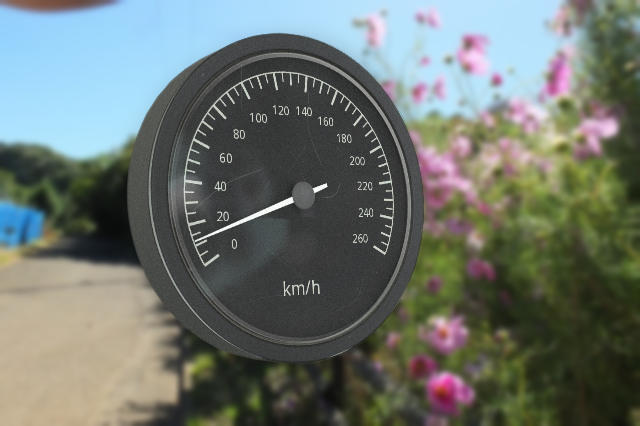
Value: value=12.5 unit=km/h
